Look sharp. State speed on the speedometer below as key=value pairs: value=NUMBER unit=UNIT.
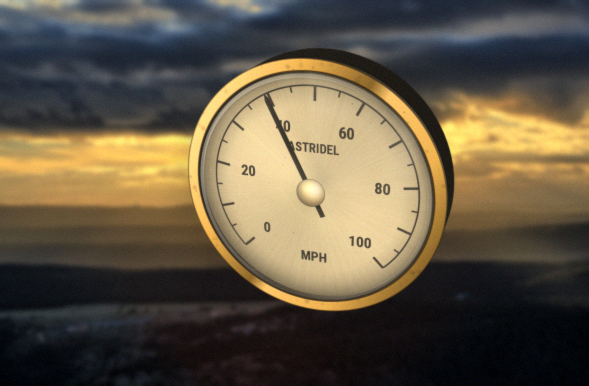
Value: value=40 unit=mph
